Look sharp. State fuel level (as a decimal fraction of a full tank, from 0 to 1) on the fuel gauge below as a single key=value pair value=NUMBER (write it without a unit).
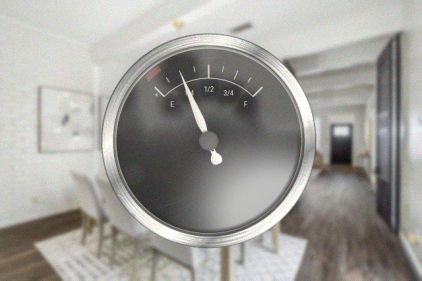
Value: value=0.25
